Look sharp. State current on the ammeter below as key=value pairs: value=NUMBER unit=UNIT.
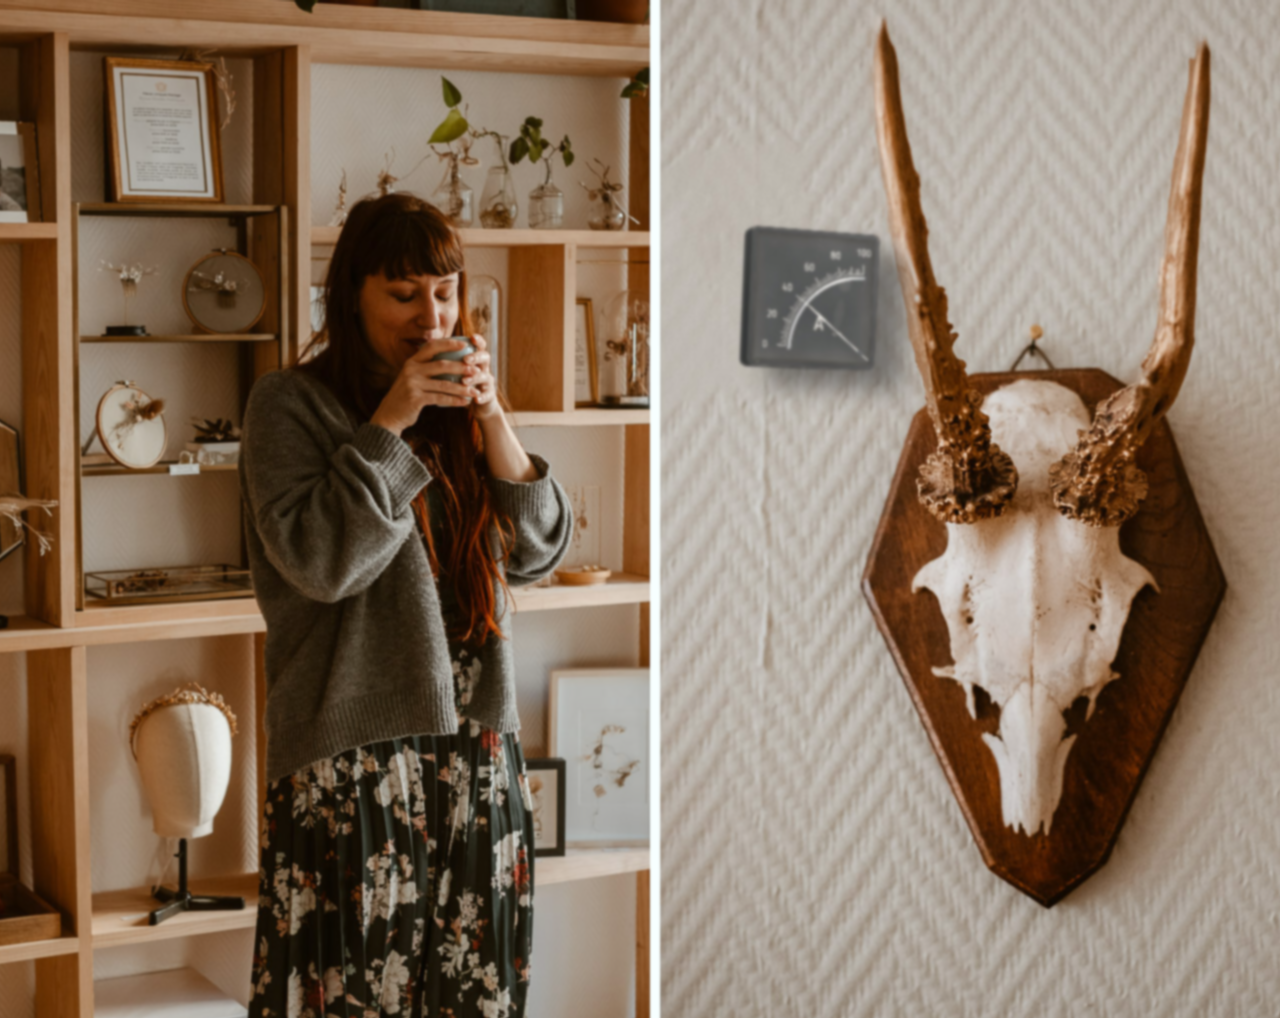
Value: value=40 unit=A
